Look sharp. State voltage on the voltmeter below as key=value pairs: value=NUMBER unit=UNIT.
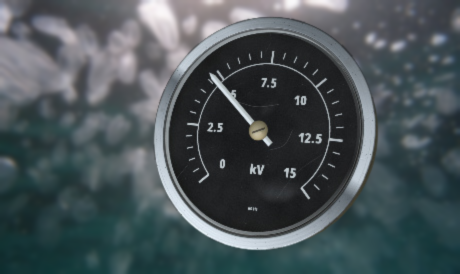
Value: value=4.75 unit=kV
